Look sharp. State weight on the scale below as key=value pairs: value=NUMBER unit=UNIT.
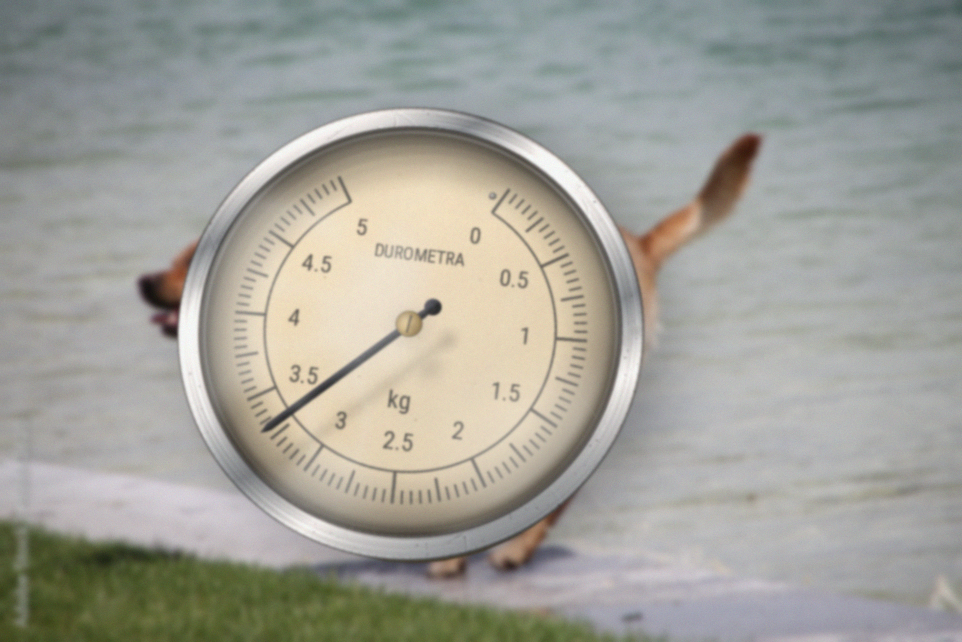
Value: value=3.3 unit=kg
